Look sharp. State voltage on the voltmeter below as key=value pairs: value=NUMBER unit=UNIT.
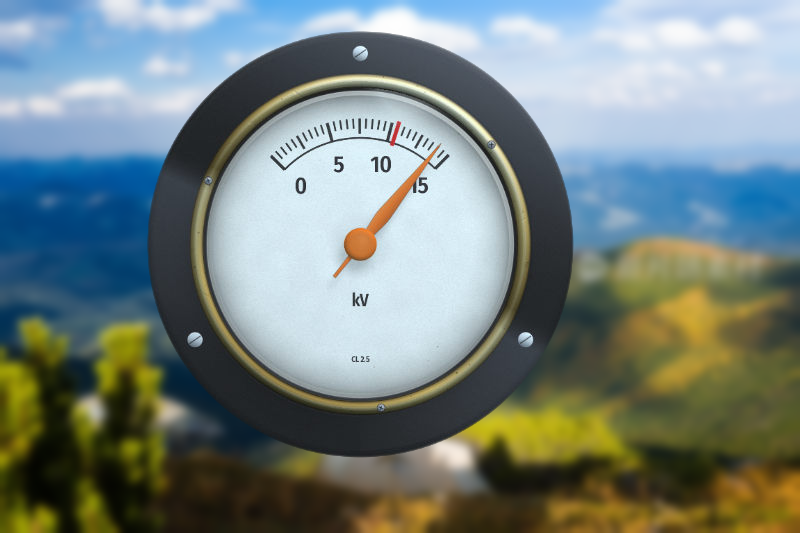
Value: value=14 unit=kV
